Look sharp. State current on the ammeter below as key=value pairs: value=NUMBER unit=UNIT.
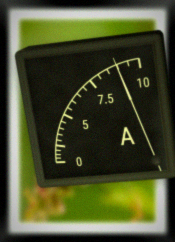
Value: value=9 unit=A
